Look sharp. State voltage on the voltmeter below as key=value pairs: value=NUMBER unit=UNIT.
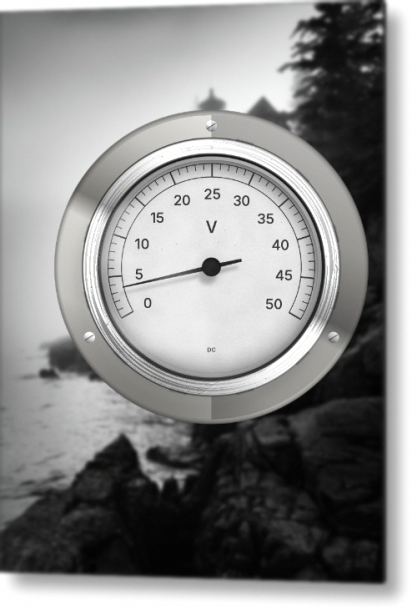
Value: value=3.5 unit=V
